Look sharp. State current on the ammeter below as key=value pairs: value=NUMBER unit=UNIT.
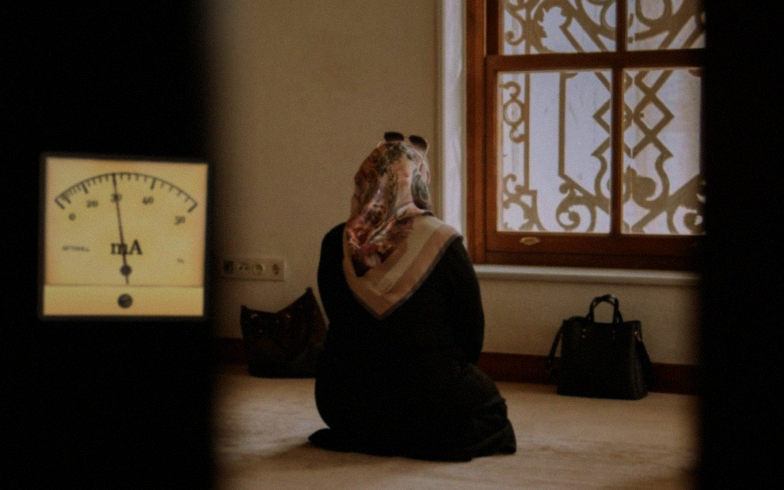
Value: value=30 unit=mA
